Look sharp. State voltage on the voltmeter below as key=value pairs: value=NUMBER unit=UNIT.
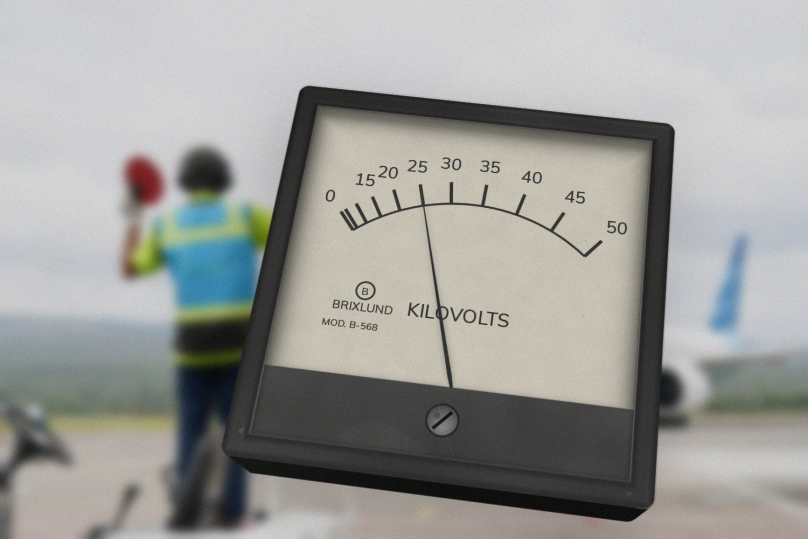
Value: value=25 unit=kV
